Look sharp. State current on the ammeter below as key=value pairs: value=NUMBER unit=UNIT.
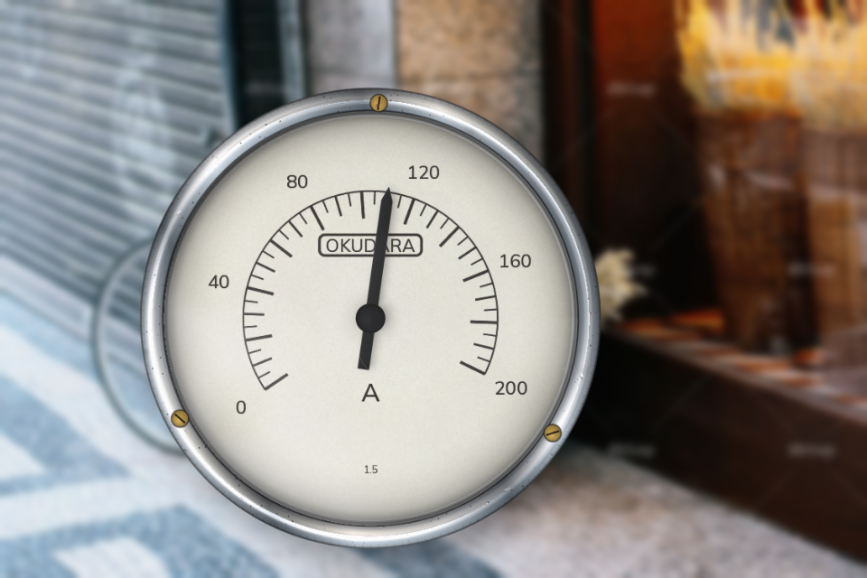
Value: value=110 unit=A
